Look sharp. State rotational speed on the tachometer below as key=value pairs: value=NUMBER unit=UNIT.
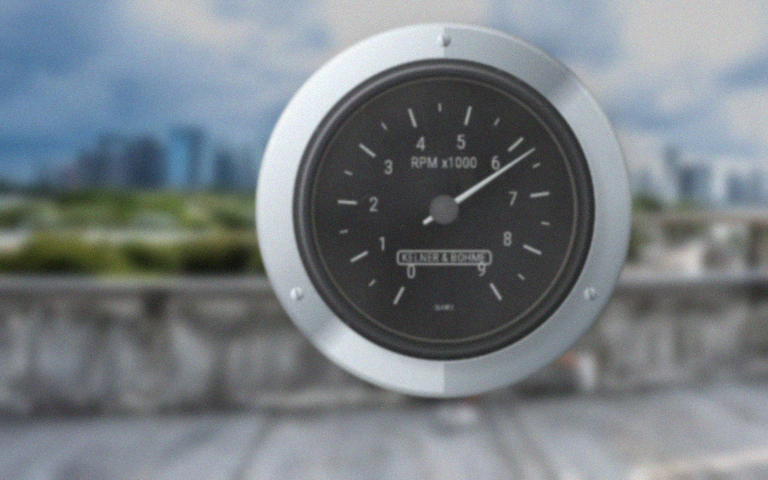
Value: value=6250 unit=rpm
